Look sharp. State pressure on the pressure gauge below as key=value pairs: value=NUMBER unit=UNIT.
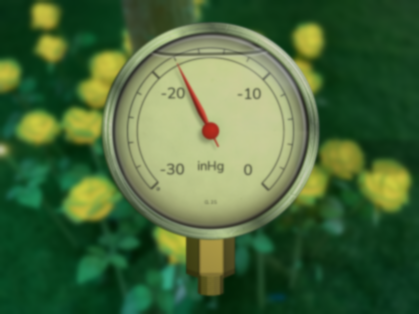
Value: value=-18 unit=inHg
